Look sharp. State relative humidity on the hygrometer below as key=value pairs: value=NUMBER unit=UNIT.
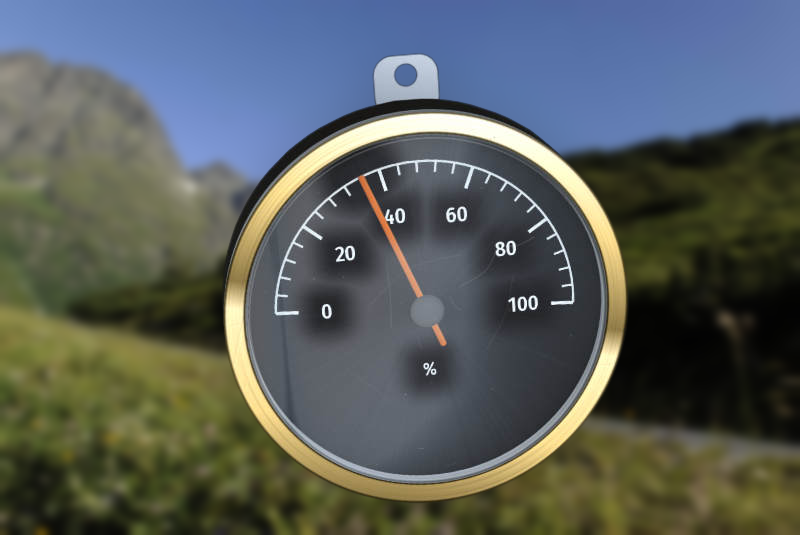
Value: value=36 unit=%
